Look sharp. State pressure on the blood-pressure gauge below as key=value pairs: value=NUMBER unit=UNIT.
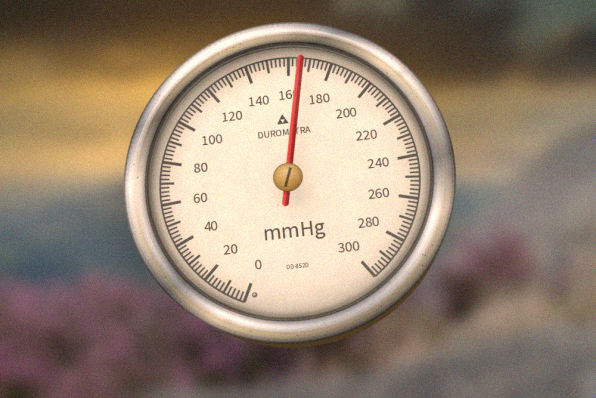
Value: value=166 unit=mmHg
